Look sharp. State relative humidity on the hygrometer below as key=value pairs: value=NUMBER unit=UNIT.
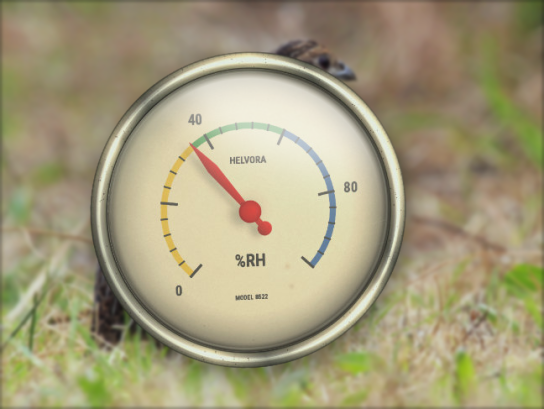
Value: value=36 unit=%
